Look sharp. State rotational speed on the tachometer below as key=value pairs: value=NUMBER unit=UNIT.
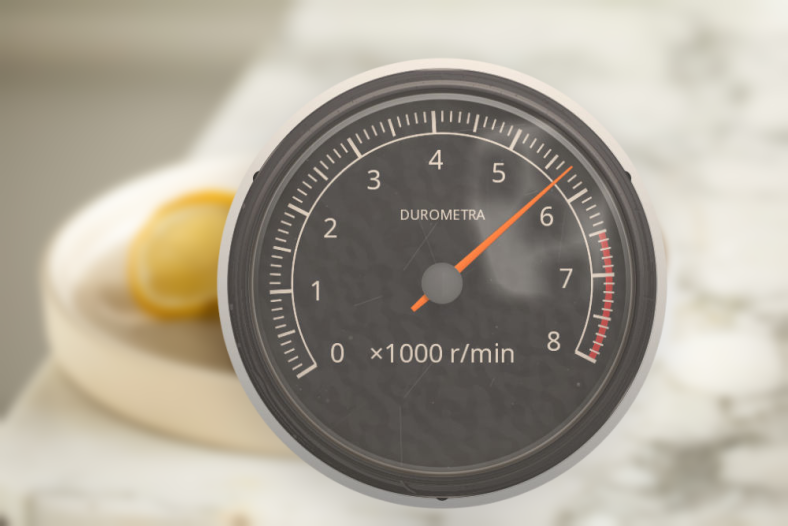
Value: value=5700 unit=rpm
